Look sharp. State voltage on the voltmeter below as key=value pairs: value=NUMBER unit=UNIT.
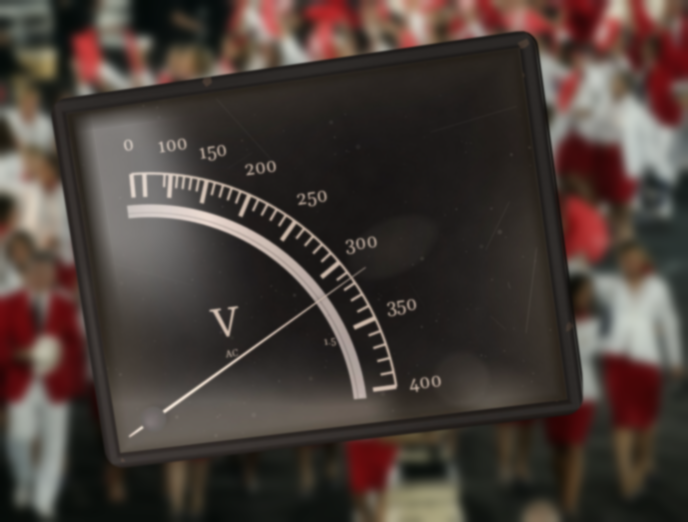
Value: value=315 unit=V
